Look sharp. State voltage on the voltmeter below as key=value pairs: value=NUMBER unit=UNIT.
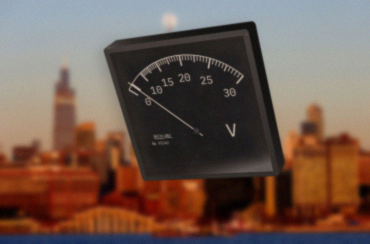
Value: value=5 unit=V
